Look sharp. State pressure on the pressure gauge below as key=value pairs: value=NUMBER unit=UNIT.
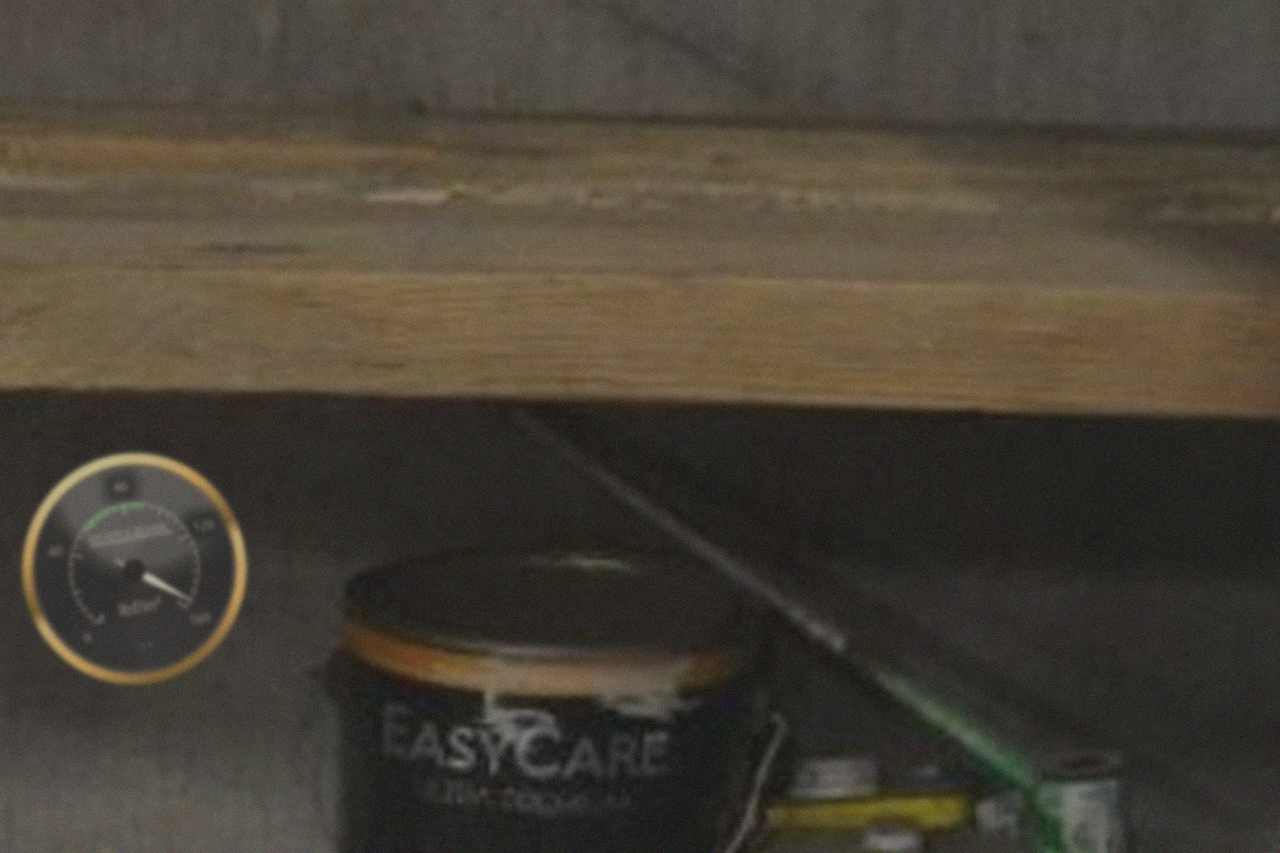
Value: value=155 unit=psi
